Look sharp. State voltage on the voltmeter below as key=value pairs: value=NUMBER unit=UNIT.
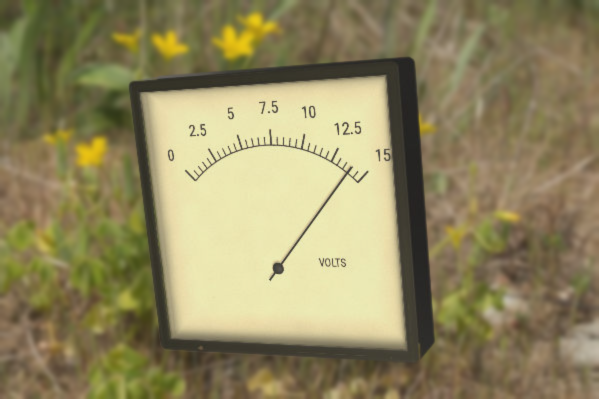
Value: value=14 unit=V
